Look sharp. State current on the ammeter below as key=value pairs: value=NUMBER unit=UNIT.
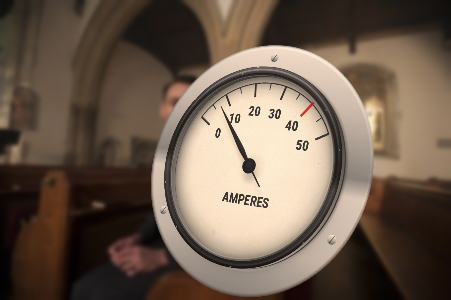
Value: value=7.5 unit=A
